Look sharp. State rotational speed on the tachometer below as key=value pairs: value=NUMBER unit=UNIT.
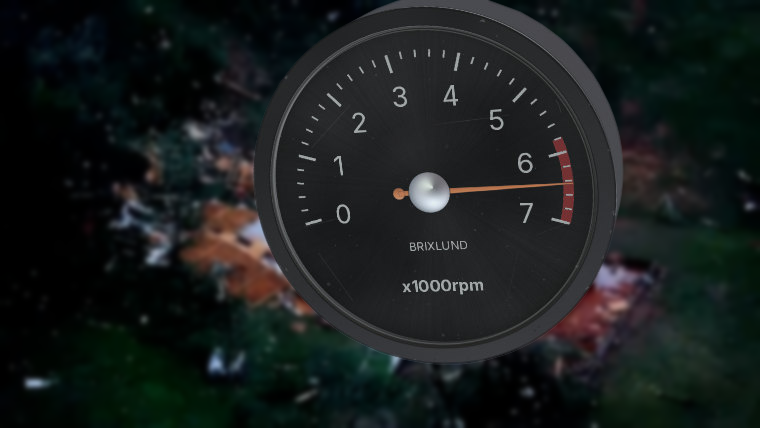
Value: value=6400 unit=rpm
